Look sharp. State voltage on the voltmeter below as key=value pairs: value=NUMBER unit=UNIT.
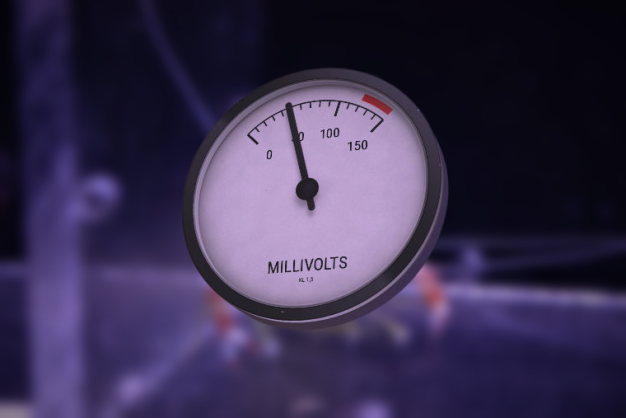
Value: value=50 unit=mV
